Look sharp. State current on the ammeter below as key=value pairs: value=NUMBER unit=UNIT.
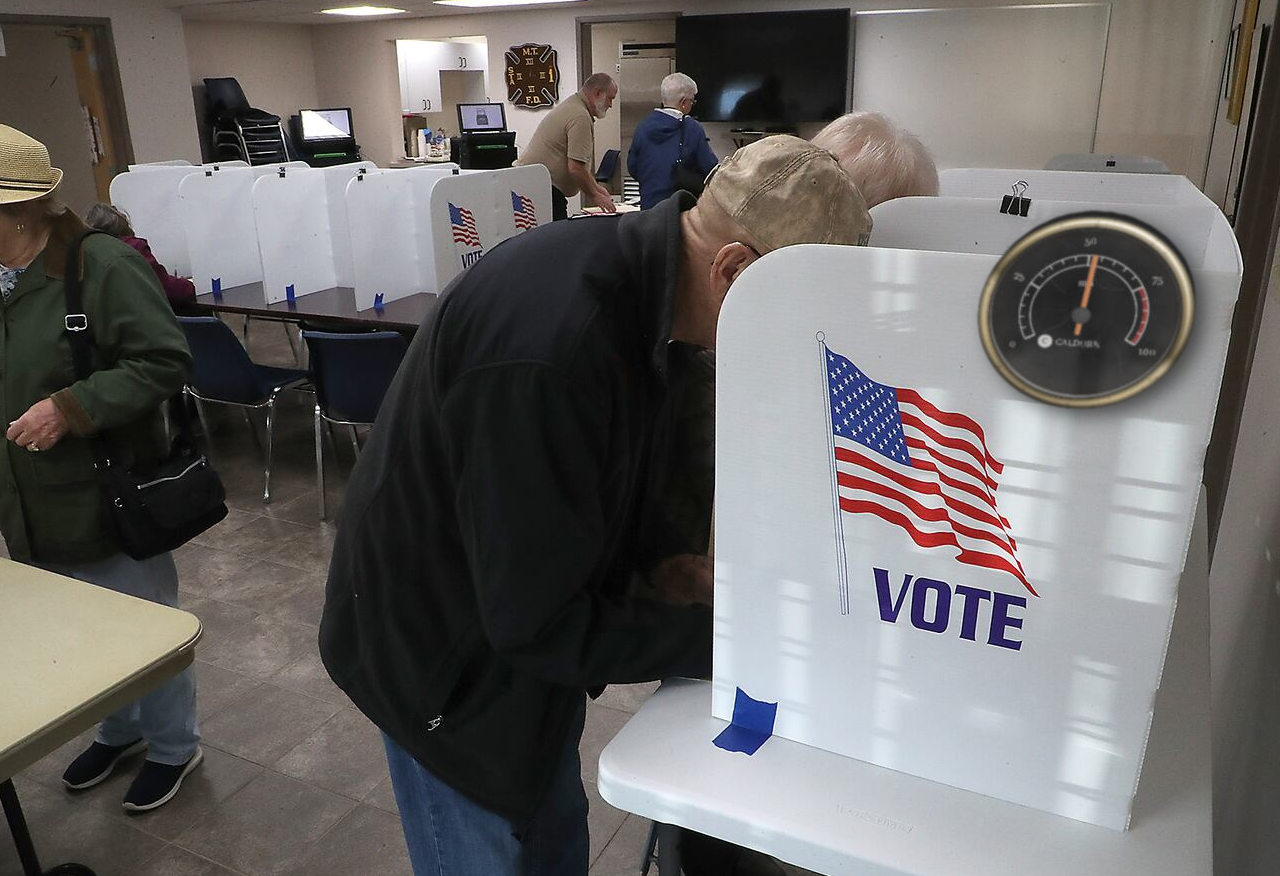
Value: value=52.5 unit=mA
